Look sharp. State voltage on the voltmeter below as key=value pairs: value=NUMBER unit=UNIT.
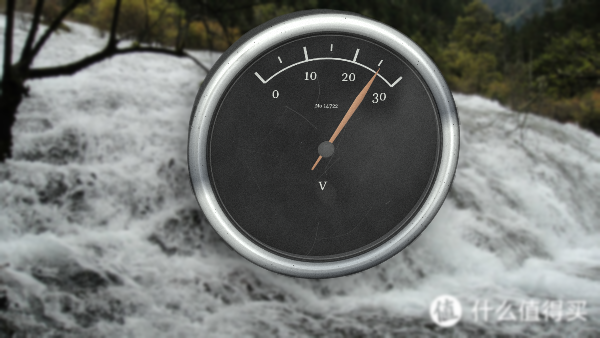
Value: value=25 unit=V
